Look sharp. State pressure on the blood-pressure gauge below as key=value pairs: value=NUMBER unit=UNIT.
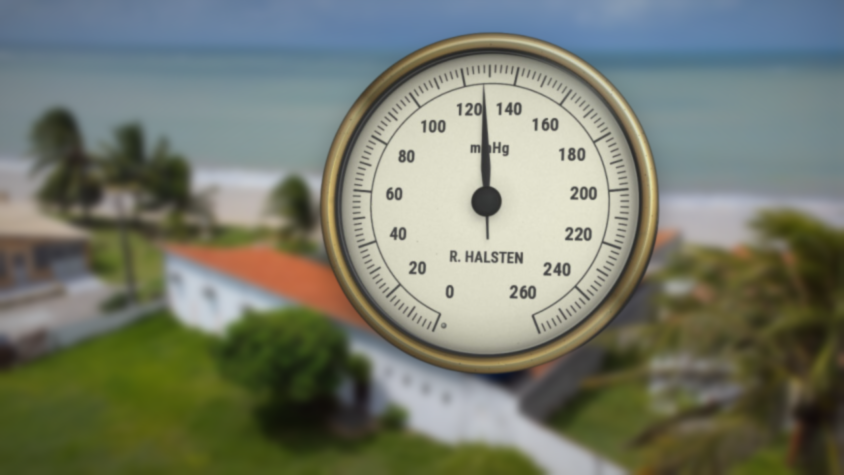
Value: value=128 unit=mmHg
